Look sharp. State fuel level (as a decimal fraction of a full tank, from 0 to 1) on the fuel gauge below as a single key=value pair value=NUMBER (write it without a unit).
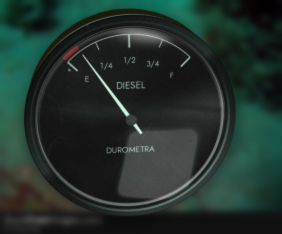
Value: value=0.125
